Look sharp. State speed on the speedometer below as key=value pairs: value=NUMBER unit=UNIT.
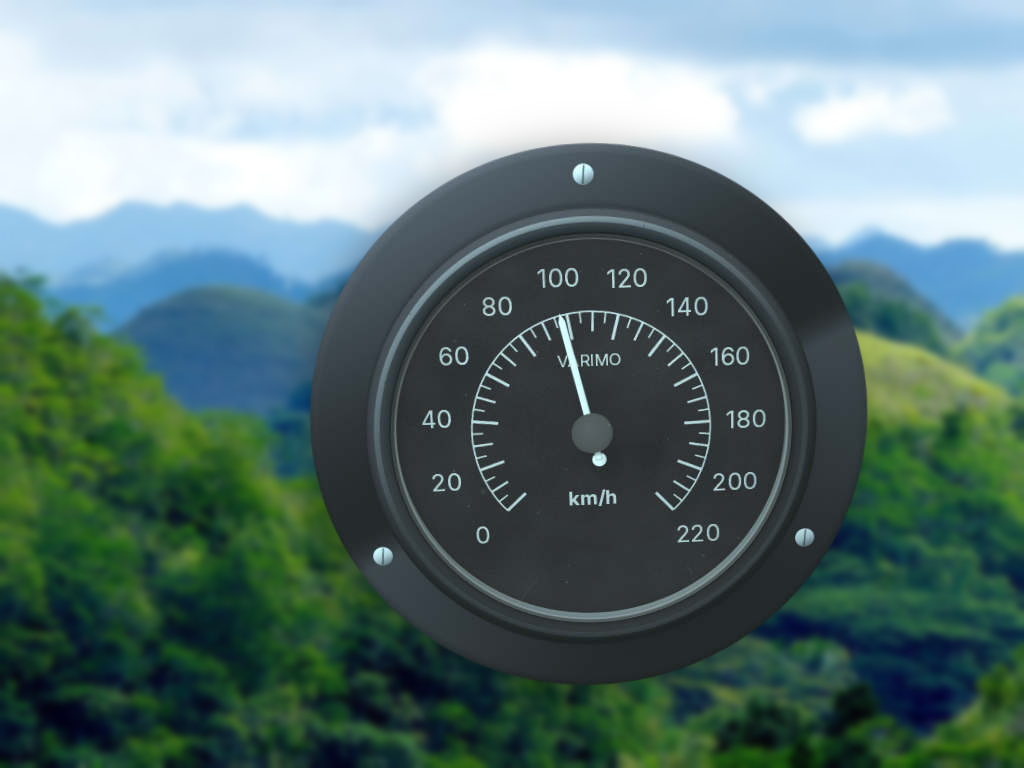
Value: value=97.5 unit=km/h
